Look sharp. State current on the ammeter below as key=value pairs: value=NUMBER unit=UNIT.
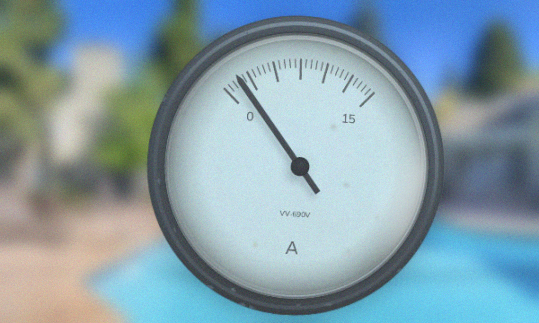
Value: value=1.5 unit=A
